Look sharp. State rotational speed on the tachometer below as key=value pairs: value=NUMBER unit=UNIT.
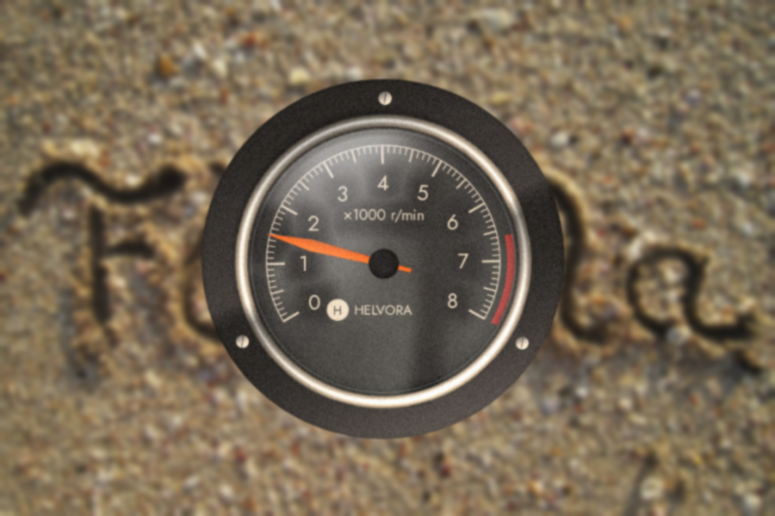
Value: value=1500 unit=rpm
